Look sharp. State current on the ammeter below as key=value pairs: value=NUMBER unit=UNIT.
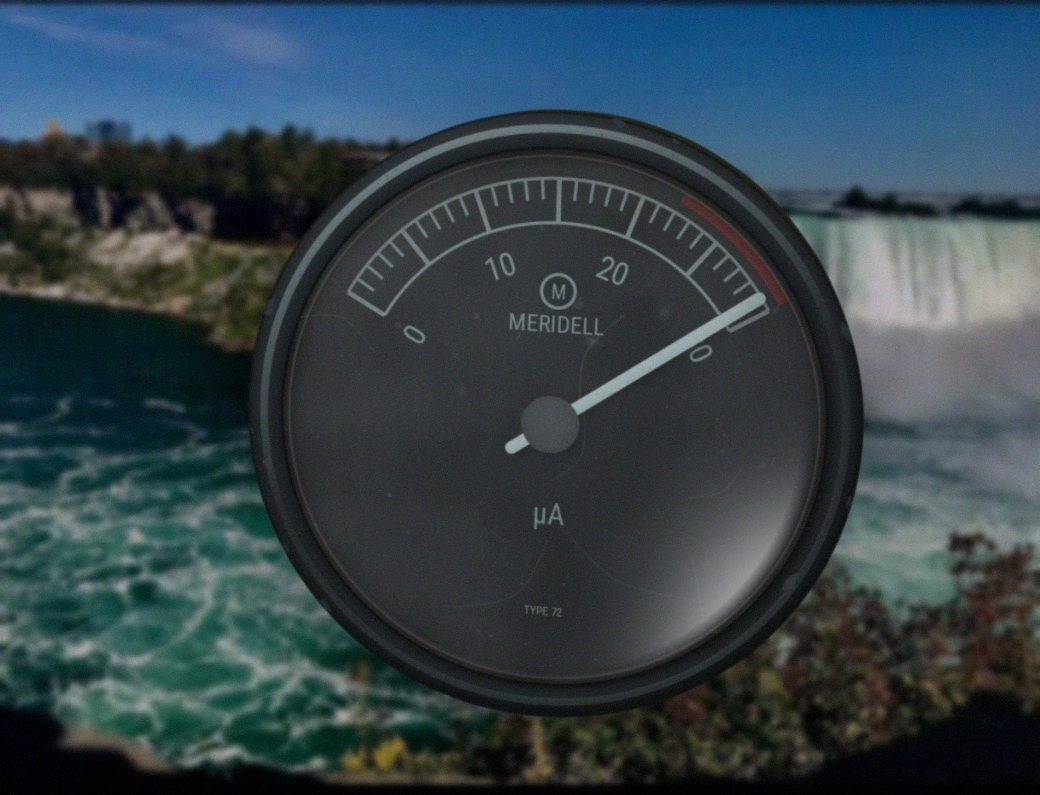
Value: value=29 unit=µA
